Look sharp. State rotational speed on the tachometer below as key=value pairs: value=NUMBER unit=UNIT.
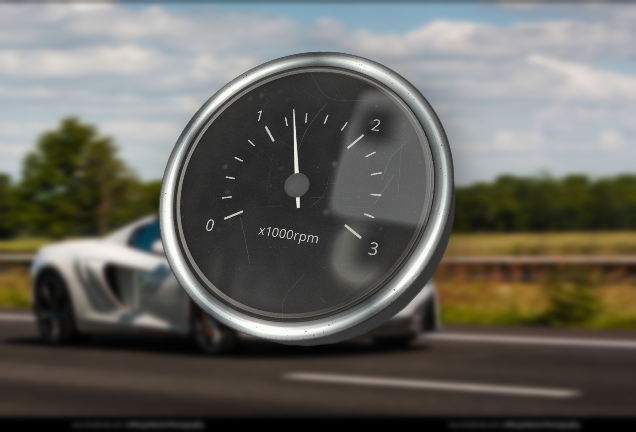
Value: value=1300 unit=rpm
